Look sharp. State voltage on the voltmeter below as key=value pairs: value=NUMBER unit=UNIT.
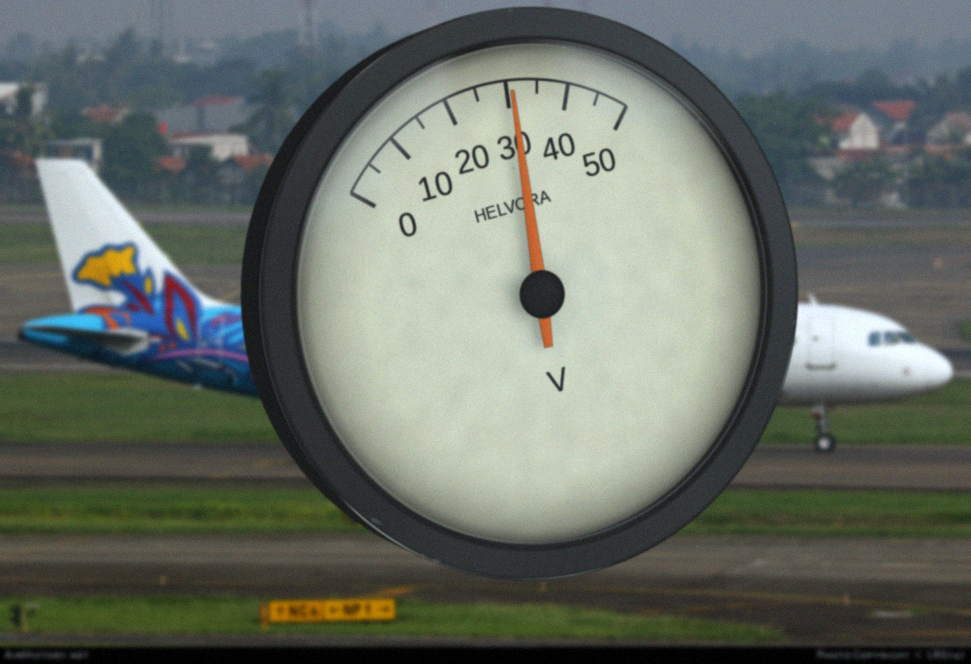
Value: value=30 unit=V
